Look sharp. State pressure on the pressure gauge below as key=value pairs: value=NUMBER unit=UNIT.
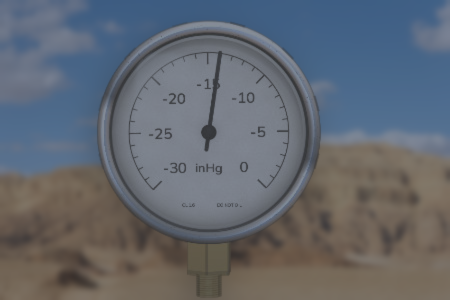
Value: value=-14 unit=inHg
